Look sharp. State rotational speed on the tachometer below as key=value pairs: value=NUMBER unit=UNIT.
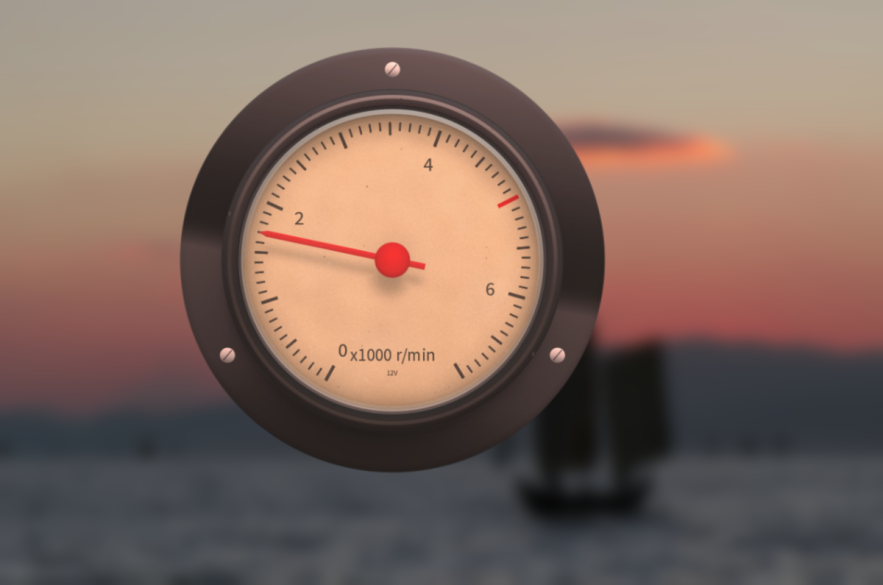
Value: value=1700 unit=rpm
